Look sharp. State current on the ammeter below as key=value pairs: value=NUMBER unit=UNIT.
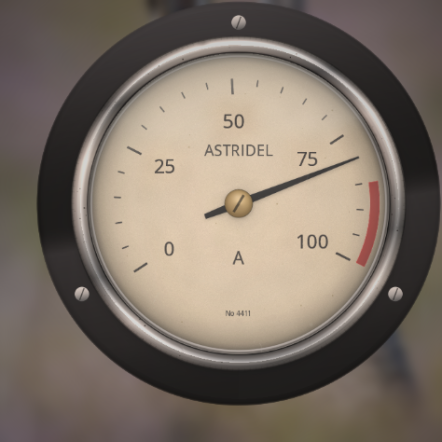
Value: value=80 unit=A
